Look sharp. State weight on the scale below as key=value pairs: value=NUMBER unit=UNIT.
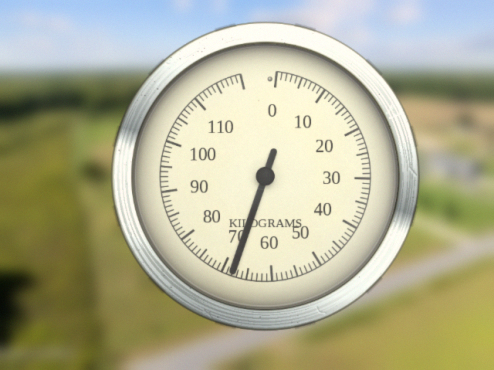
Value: value=68 unit=kg
